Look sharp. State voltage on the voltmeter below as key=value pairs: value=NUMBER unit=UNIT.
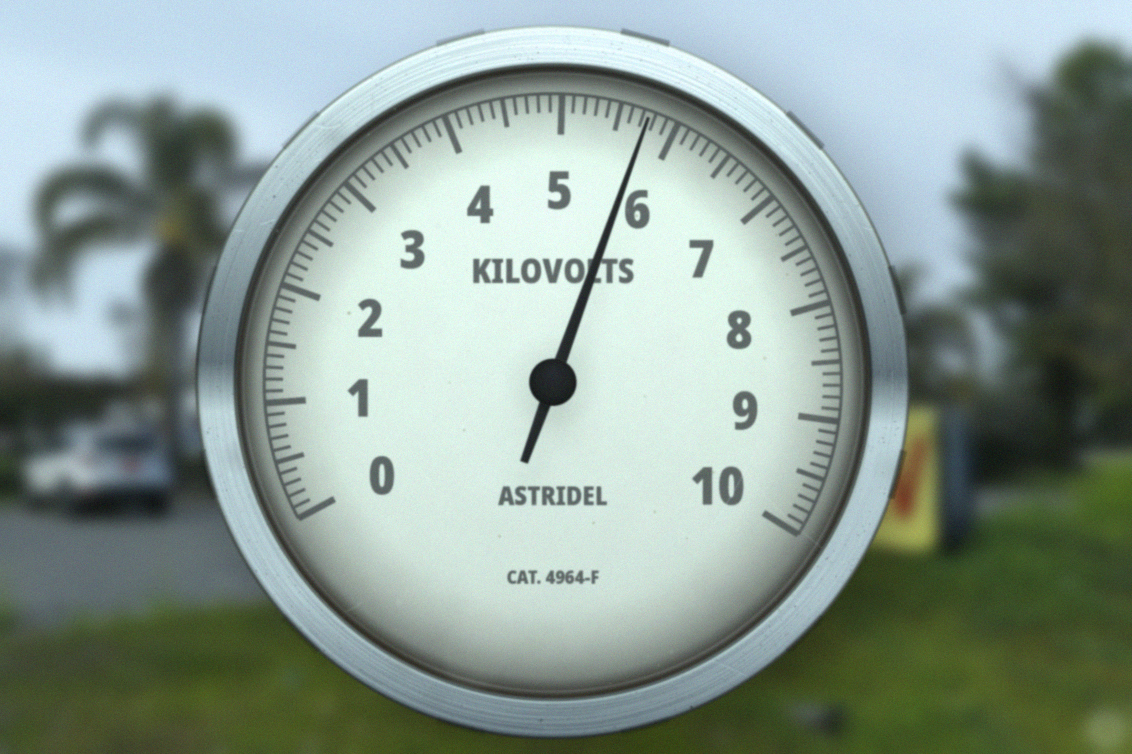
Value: value=5.75 unit=kV
